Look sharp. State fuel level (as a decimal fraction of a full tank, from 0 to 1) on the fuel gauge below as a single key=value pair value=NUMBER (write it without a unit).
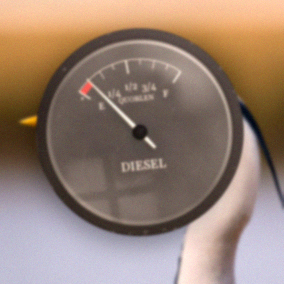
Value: value=0.125
